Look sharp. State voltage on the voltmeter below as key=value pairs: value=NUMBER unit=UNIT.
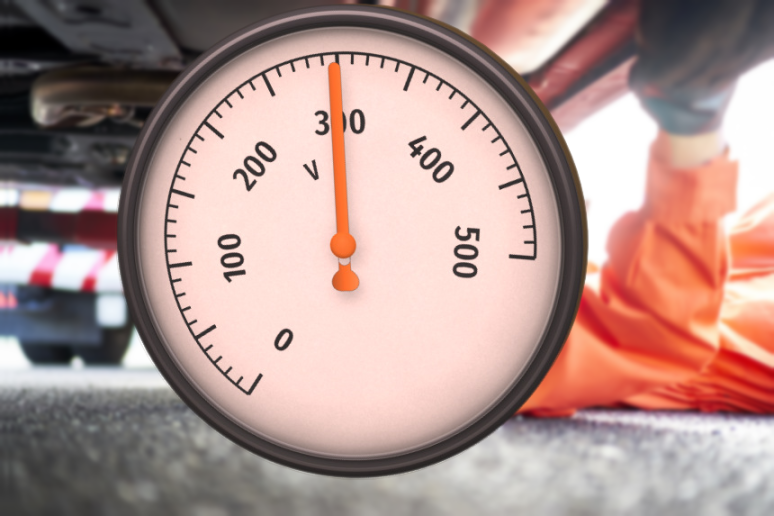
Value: value=300 unit=V
